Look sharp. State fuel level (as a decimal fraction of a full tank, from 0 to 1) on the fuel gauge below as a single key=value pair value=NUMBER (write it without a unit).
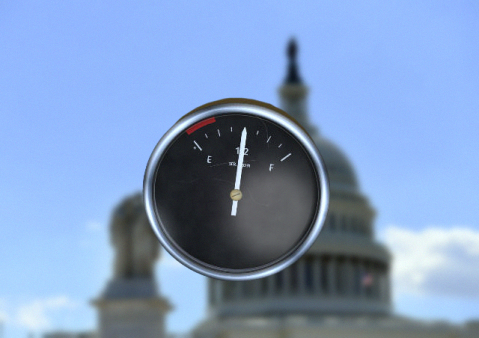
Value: value=0.5
